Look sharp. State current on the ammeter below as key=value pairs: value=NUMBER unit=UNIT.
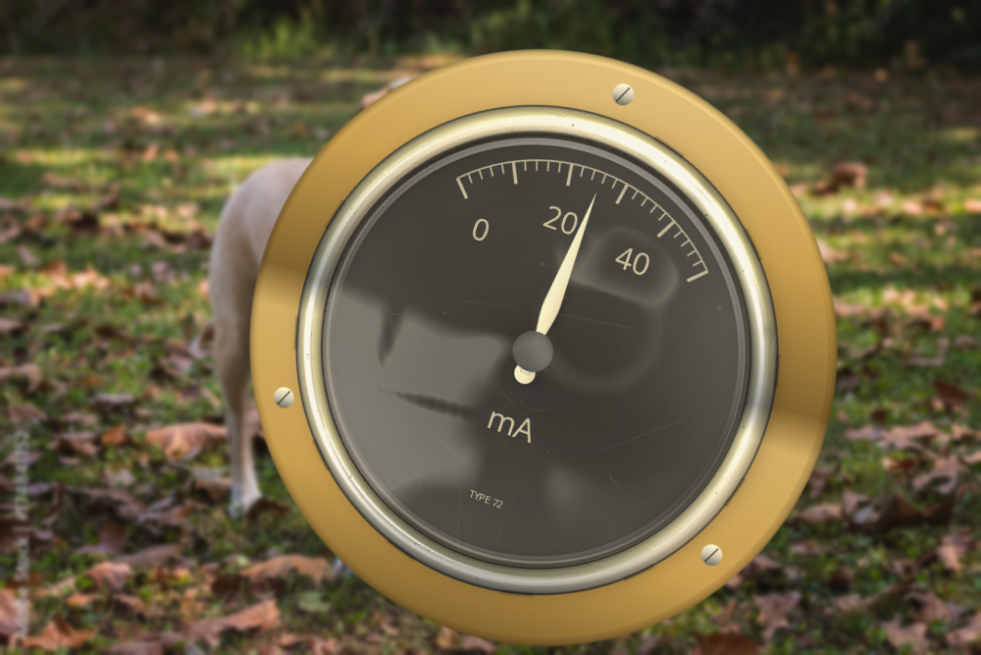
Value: value=26 unit=mA
